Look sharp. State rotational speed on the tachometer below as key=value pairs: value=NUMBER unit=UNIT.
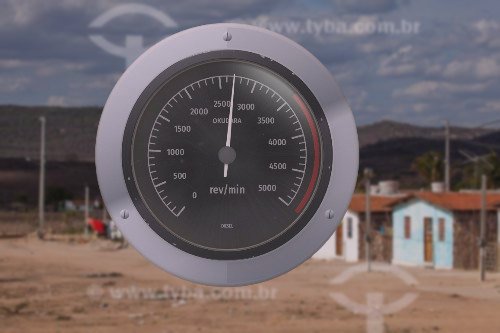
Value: value=2700 unit=rpm
